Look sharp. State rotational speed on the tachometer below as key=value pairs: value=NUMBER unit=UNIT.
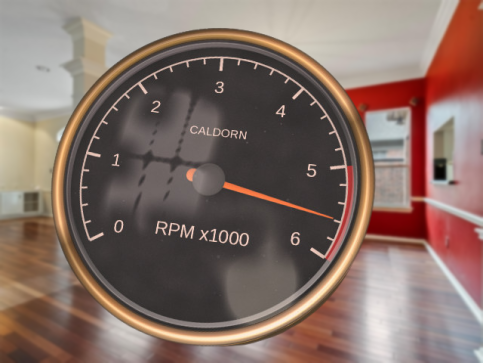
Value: value=5600 unit=rpm
